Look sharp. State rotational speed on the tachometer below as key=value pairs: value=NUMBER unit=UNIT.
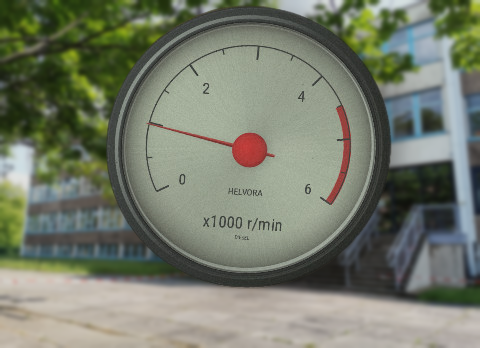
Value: value=1000 unit=rpm
